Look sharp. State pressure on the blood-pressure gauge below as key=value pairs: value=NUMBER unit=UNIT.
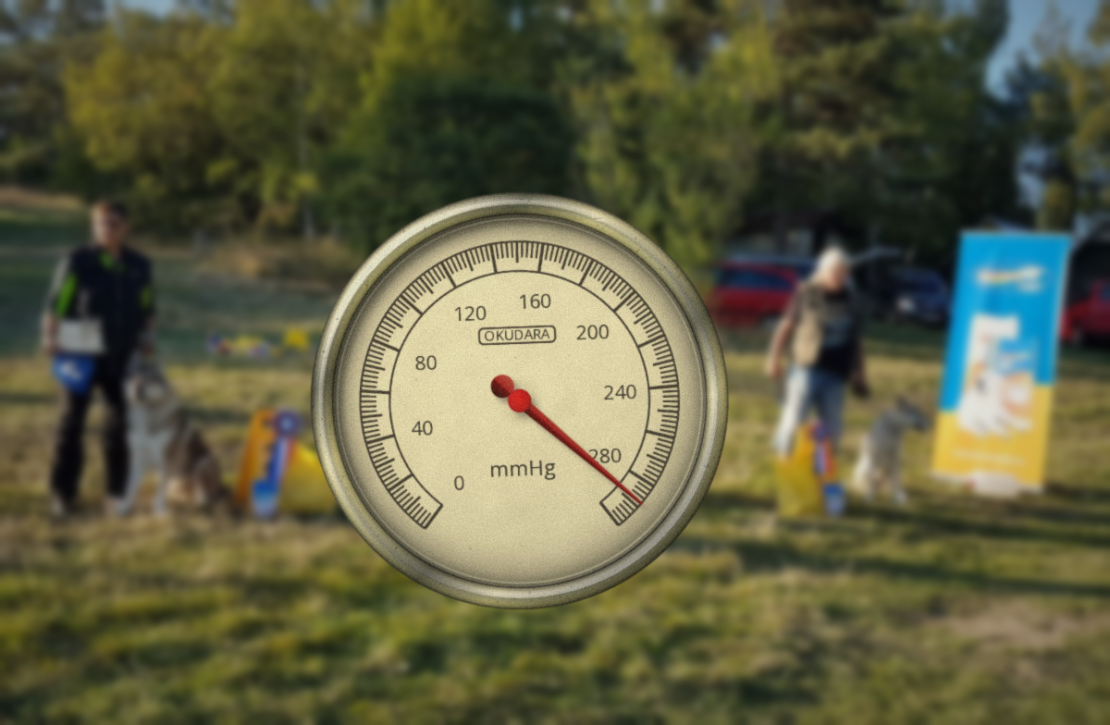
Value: value=288 unit=mmHg
